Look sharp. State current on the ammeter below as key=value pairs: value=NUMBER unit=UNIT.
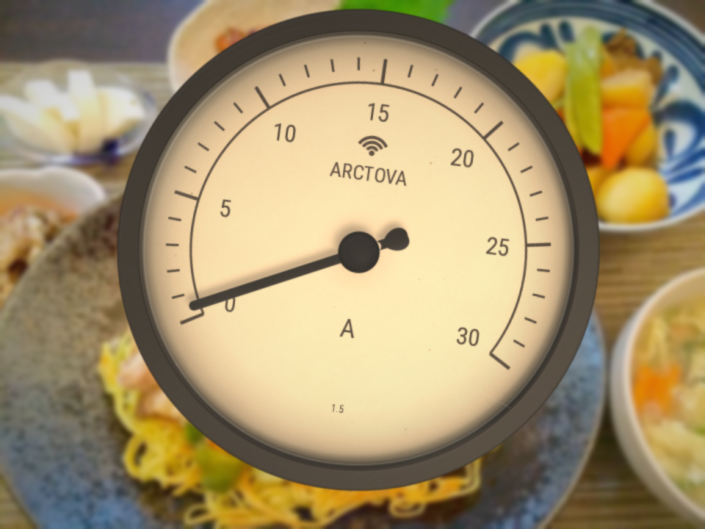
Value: value=0.5 unit=A
